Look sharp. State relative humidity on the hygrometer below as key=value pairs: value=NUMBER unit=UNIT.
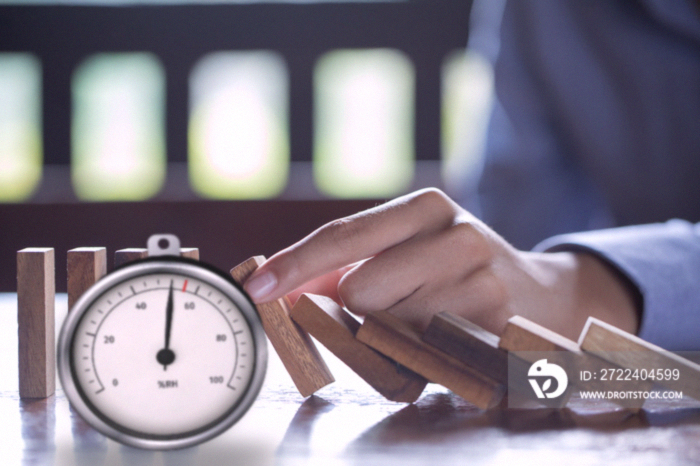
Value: value=52 unit=%
